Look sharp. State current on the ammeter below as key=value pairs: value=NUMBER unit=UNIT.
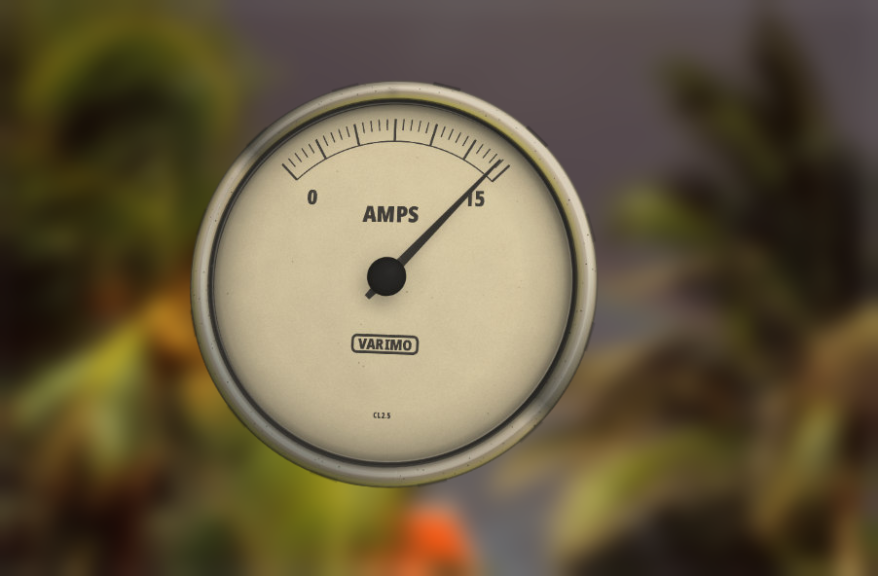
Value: value=14.5 unit=A
